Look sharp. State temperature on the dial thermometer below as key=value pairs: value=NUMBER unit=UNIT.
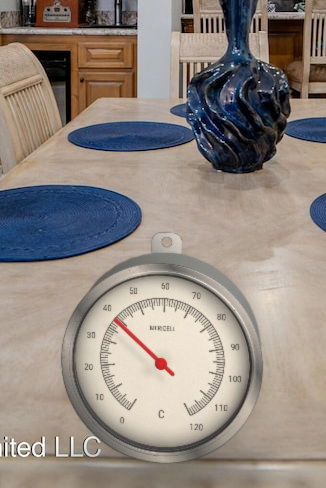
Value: value=40 unit=°C
